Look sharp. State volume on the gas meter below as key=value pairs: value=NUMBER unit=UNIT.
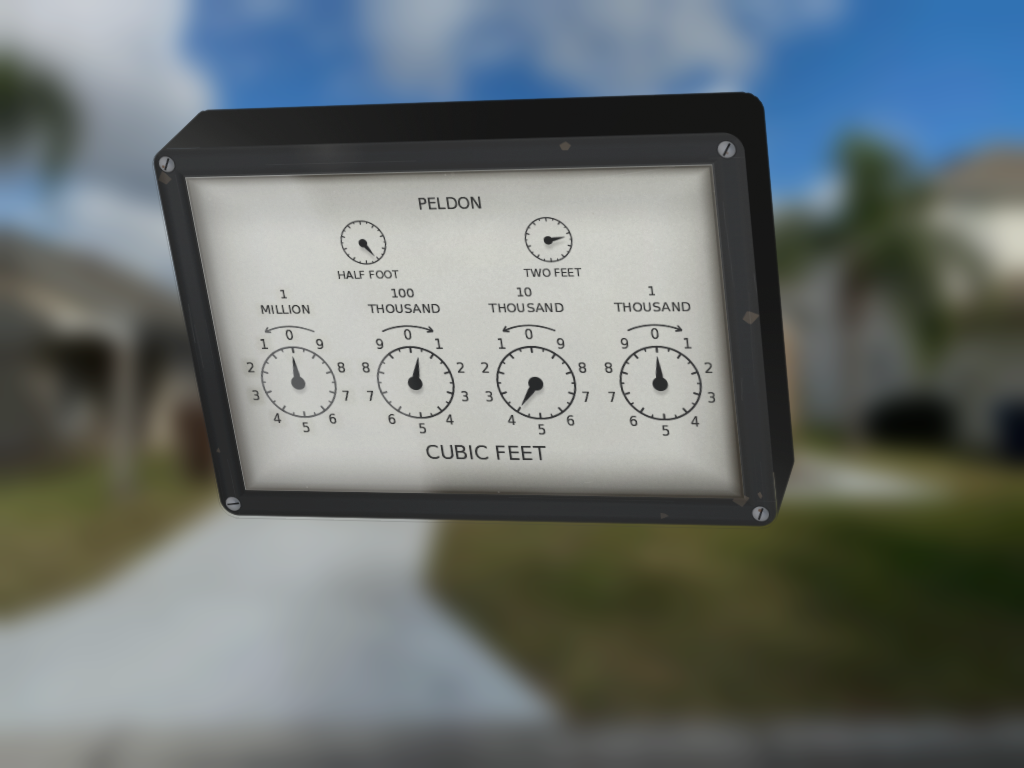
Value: value=4000 unit=ft³
